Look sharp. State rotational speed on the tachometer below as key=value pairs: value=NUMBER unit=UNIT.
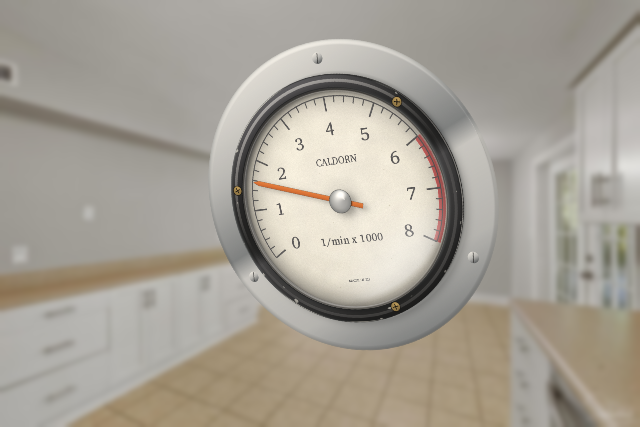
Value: value=1600 unit=rpm
